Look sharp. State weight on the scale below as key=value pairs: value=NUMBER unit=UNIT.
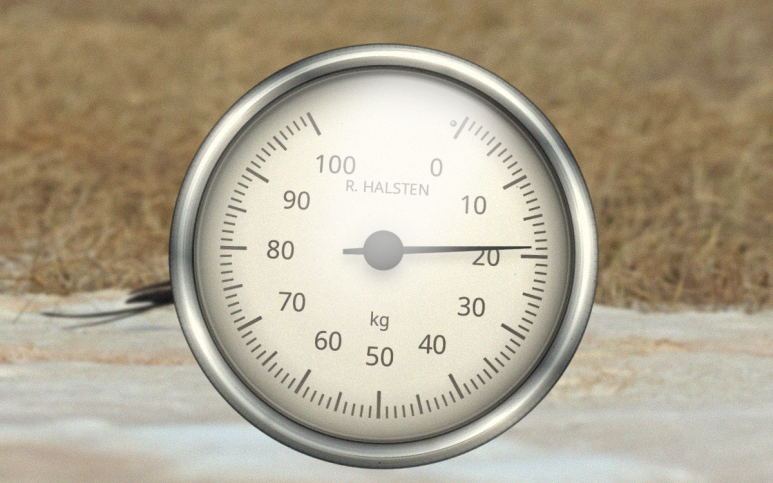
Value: value=19 unit=kg
